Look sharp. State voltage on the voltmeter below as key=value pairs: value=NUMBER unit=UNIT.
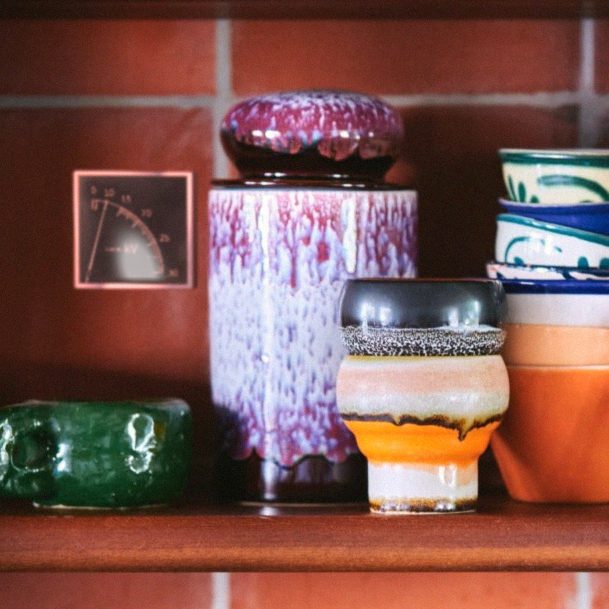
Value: value=10 unit=kV
